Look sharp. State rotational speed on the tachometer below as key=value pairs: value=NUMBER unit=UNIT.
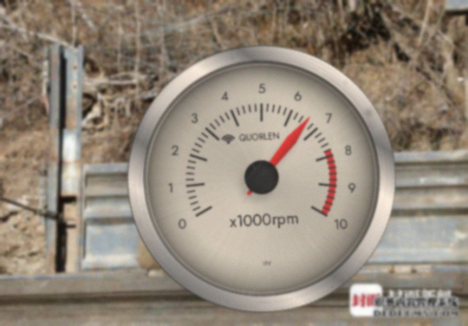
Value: value=6600 unit=rpm
